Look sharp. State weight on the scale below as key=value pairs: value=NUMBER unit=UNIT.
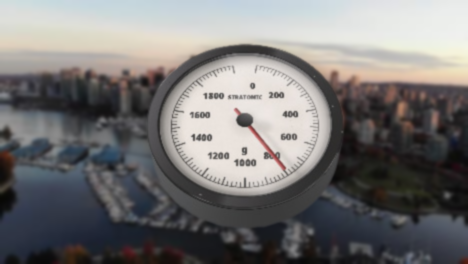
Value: value=800 unit=g
